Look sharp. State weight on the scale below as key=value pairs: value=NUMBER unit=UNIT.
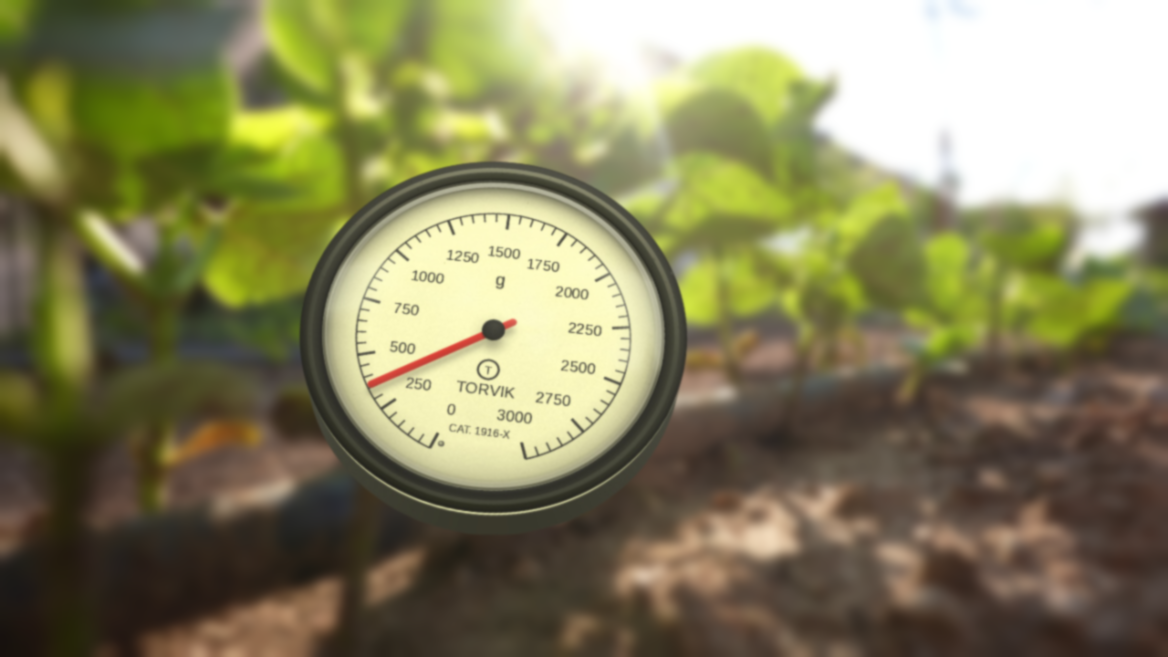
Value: value=350 unit=g
